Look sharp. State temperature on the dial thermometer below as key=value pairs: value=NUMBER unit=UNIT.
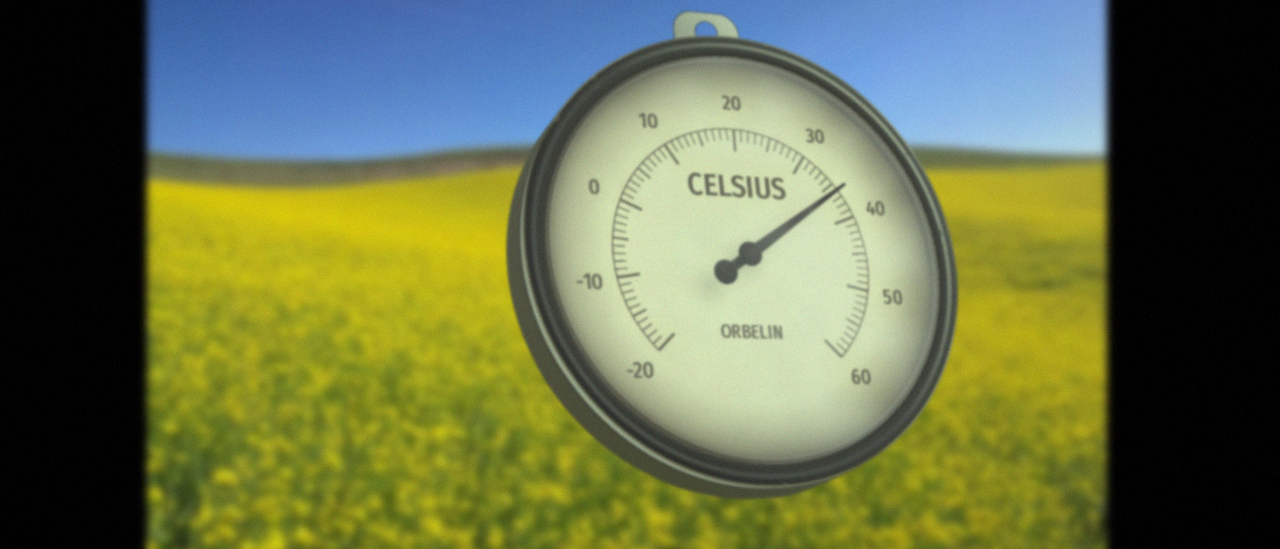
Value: value=36 unit=°C
